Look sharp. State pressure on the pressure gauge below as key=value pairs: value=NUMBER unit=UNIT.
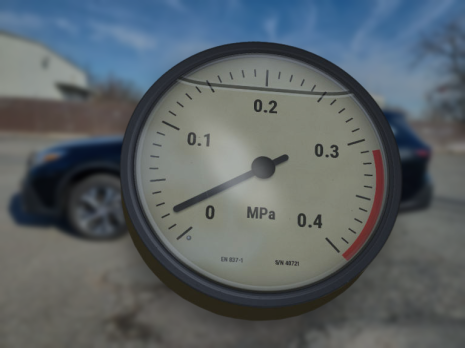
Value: value=0.02 unit=MPa
